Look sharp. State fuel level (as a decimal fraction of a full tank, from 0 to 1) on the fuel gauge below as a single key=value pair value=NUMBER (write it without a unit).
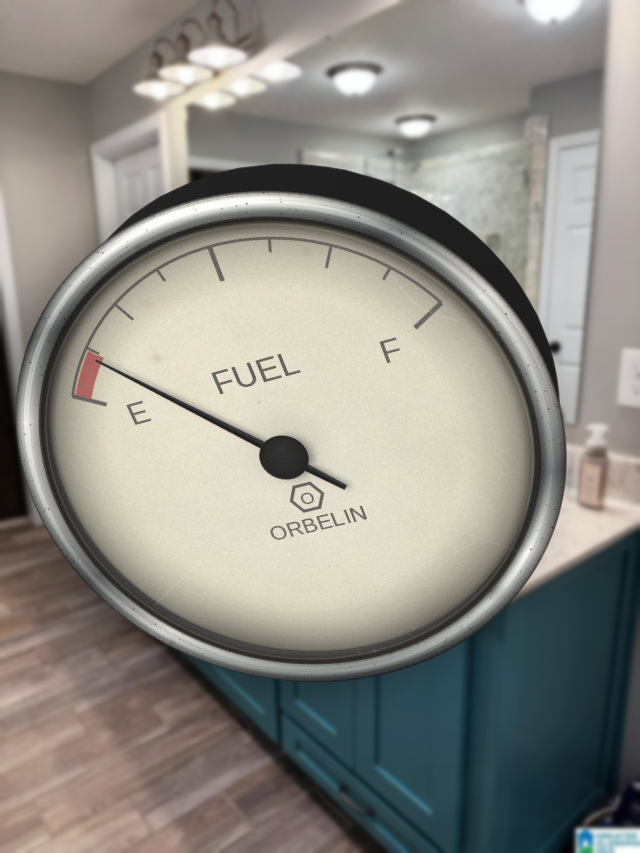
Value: value=0.125
